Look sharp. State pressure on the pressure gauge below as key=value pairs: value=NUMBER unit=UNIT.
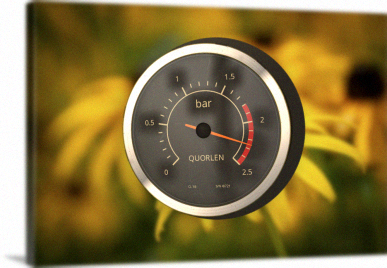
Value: value=2.25 unit=bar
